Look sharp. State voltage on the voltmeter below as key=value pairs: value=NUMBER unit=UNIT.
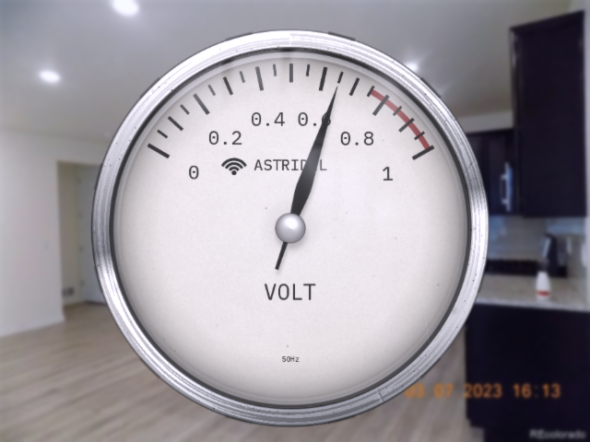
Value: value=0.65 unit=V
